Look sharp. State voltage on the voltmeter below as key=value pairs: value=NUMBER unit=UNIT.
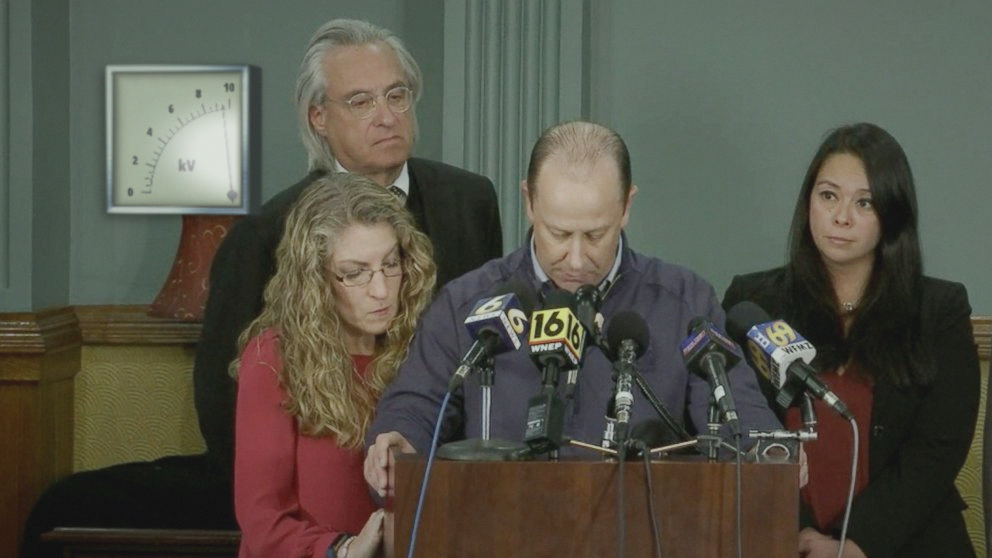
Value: value=9.5 unit=kV
